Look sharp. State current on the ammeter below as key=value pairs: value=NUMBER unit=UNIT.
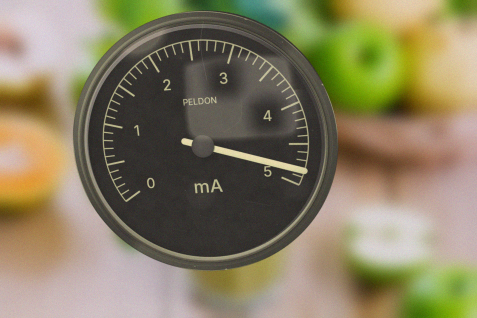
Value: value=4.8 unit=mA
